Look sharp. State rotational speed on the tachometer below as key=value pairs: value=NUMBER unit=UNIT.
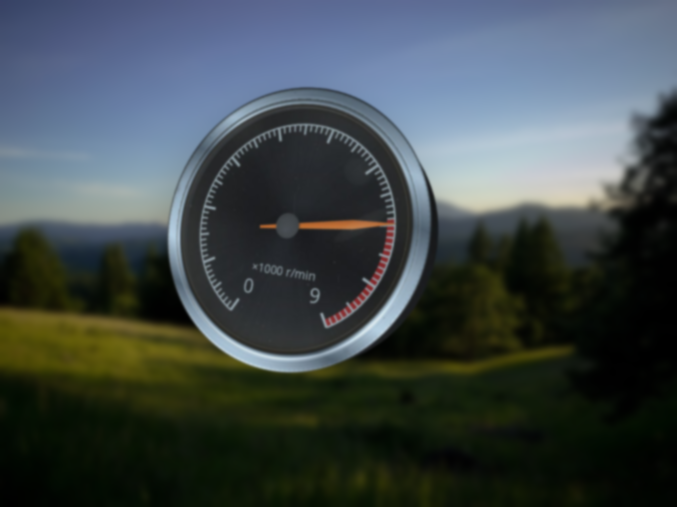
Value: value=7000 unit=rpm
